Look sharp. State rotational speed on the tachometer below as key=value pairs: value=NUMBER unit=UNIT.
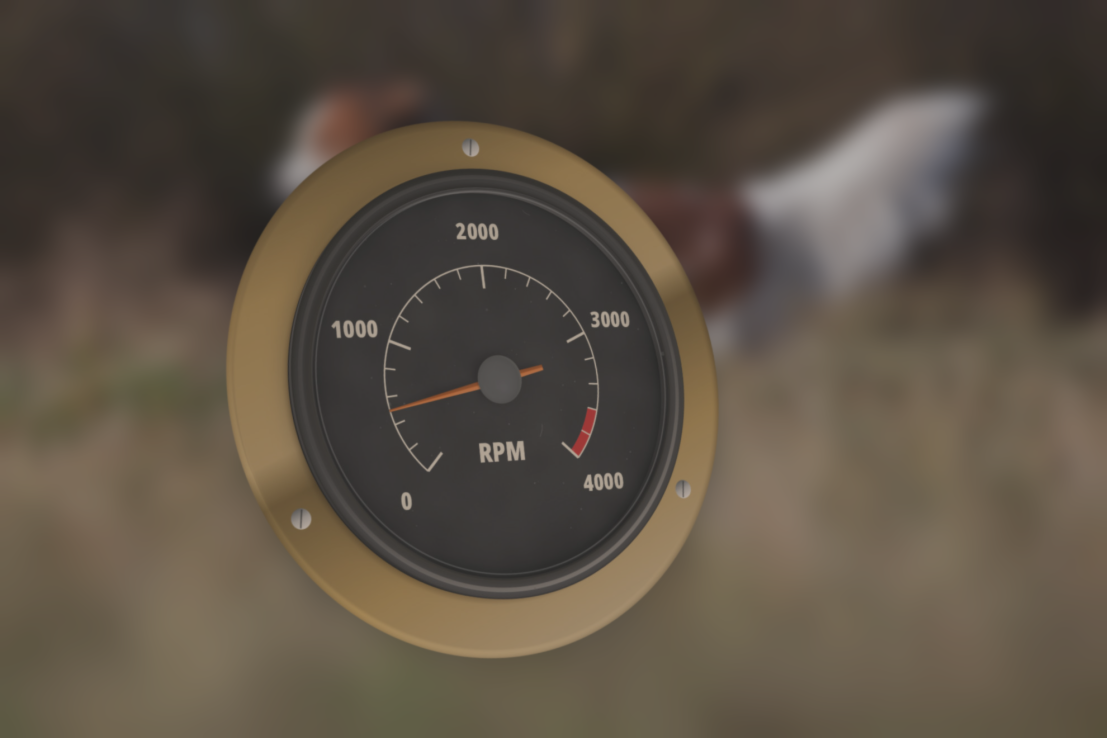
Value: value=500 unit=rpm
